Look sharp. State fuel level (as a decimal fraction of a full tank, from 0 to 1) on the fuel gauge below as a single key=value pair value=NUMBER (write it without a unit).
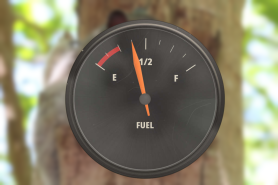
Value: value=0.375
